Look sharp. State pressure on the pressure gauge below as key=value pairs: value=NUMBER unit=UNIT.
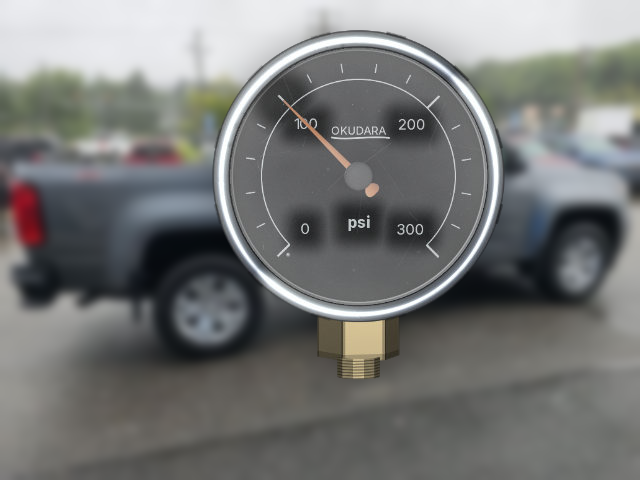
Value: value=100 unit=psi
